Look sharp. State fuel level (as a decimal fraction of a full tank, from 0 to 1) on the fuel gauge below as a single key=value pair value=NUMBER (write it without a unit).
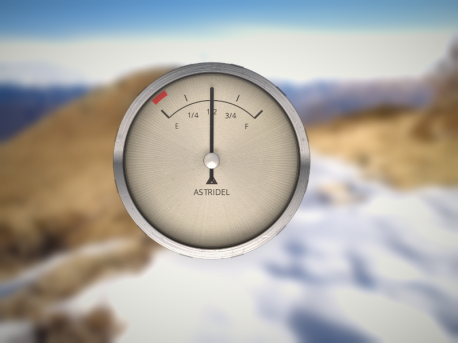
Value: value=0.5
